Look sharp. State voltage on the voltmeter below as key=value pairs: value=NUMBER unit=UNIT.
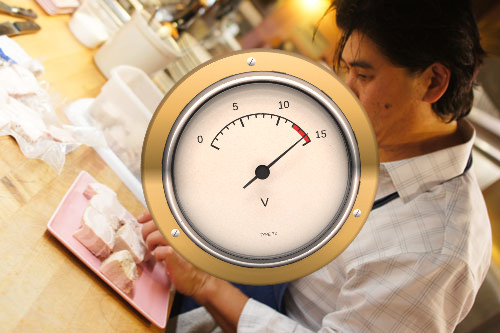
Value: value=14 unit=V
